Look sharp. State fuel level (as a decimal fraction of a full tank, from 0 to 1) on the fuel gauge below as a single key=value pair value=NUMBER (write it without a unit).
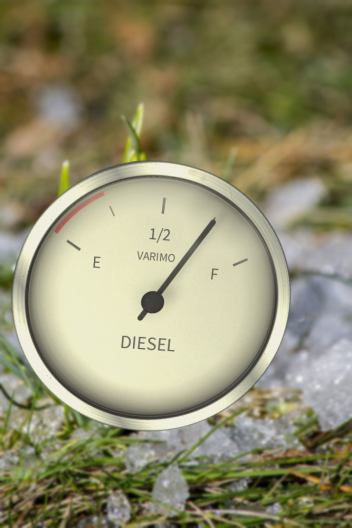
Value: value=0.75
